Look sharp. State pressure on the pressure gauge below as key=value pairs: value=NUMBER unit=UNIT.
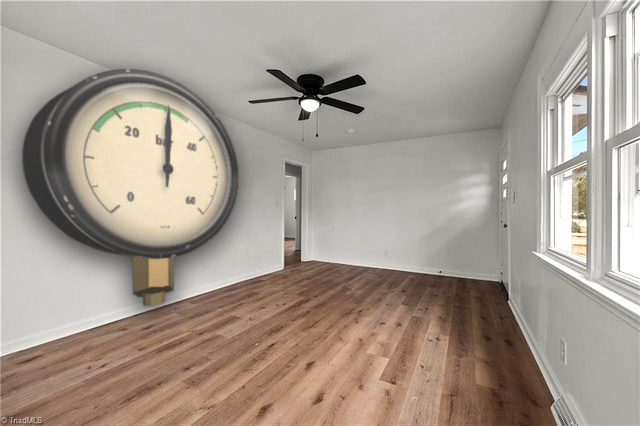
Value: value=30 unit=bar
